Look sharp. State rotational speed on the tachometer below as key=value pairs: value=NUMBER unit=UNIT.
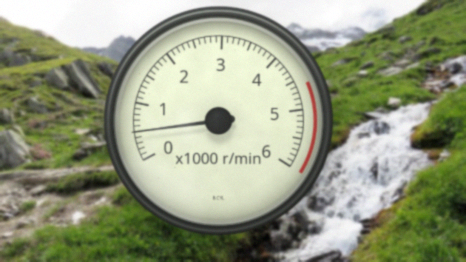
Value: value=500 unit=rpm
